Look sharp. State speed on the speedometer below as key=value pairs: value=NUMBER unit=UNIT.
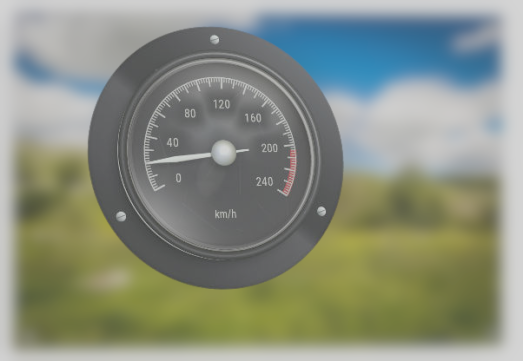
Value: value=20 unit=km/h
